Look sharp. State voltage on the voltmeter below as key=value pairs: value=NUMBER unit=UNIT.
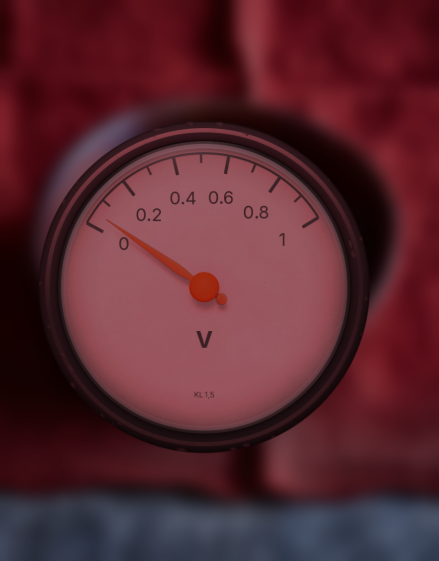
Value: value=0.05 unit=V
